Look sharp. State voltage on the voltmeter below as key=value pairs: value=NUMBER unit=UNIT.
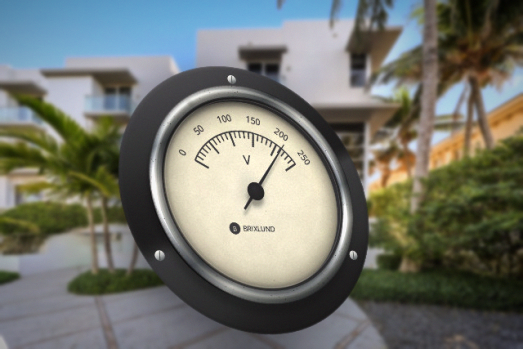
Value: value=210 unit=V
